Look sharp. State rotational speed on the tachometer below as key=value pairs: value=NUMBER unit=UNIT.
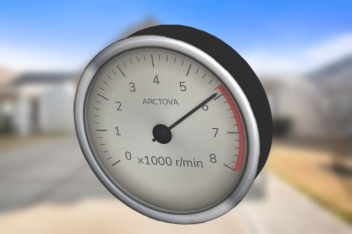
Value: value=5900 unit=rpm
